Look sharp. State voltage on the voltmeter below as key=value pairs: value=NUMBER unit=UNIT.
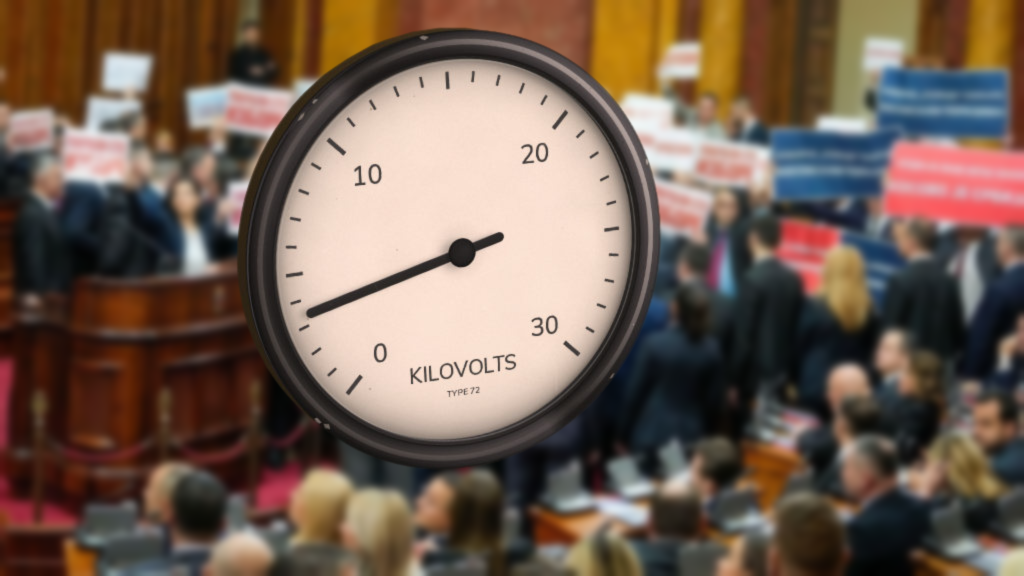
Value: value=3.5 unit=kV
